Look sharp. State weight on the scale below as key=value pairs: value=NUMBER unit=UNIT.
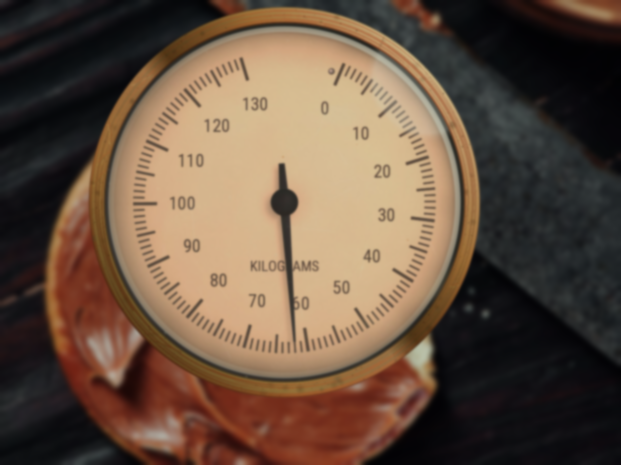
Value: value=62 unit=kg
